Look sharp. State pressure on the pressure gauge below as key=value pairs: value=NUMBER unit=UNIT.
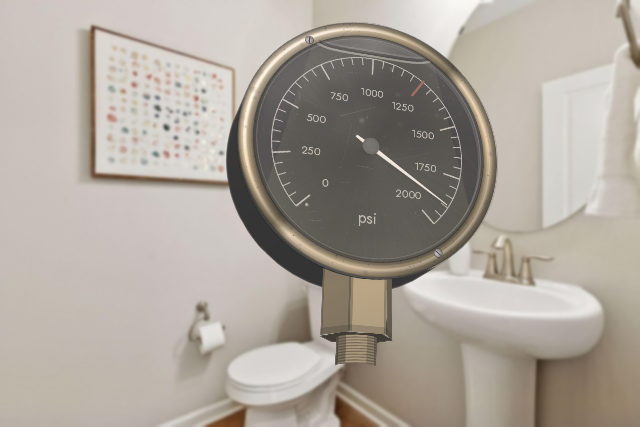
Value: value=1900 unit=psi
